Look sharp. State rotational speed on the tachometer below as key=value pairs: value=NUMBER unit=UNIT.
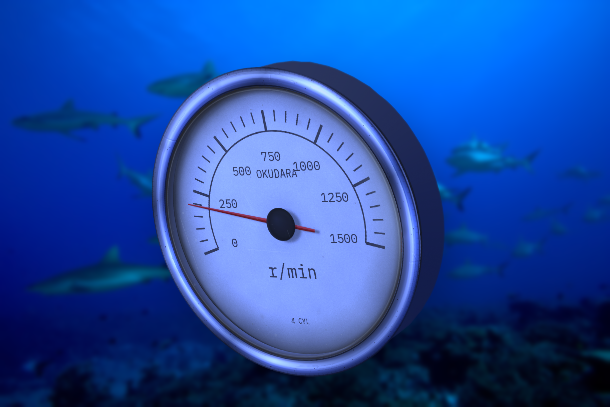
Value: value=200 unit=rpm
